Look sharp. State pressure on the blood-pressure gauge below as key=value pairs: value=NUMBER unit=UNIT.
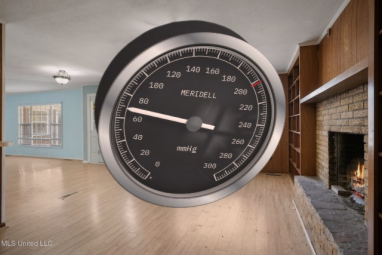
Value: value=70 unit=mmHg
